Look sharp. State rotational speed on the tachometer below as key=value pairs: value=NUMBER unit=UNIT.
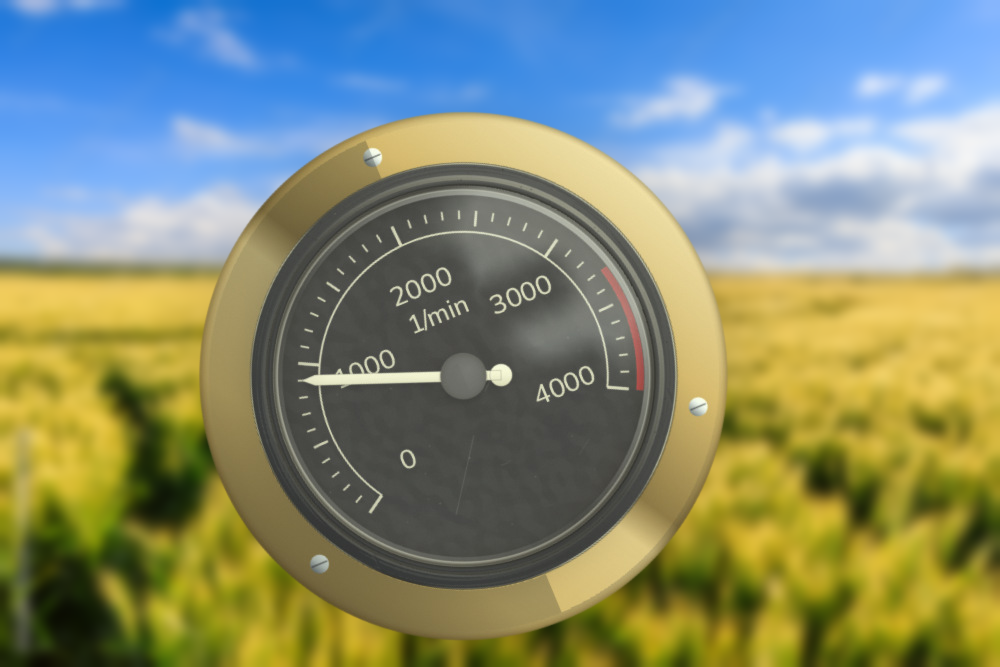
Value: value=900 unit=rpm
